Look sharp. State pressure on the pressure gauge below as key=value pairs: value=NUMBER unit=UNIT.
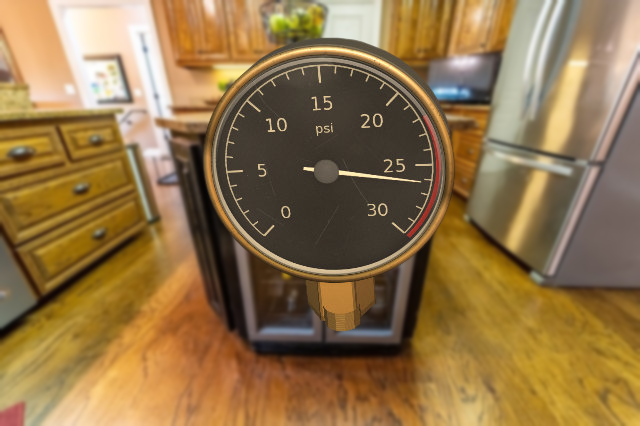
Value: value=26 unit=psi
